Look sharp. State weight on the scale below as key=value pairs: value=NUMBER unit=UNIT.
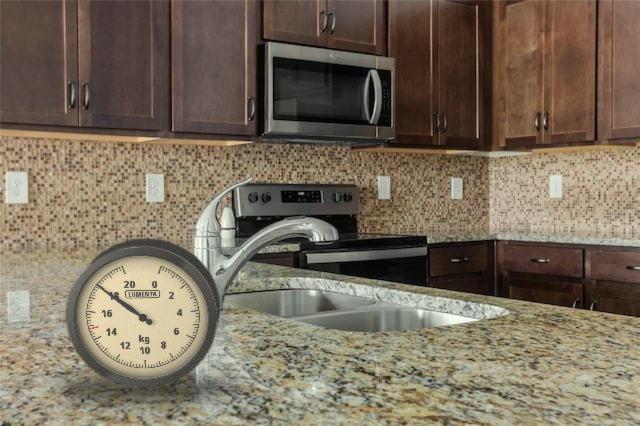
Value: value=18 unit=kg
